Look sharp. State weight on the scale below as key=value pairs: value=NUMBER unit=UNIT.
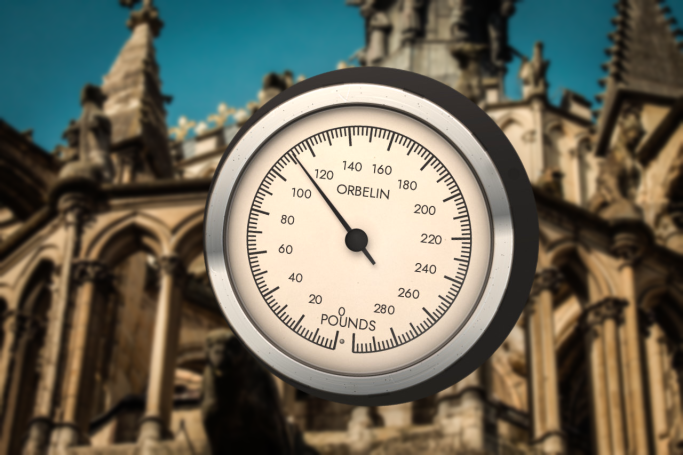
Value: value=112 unit=lb
